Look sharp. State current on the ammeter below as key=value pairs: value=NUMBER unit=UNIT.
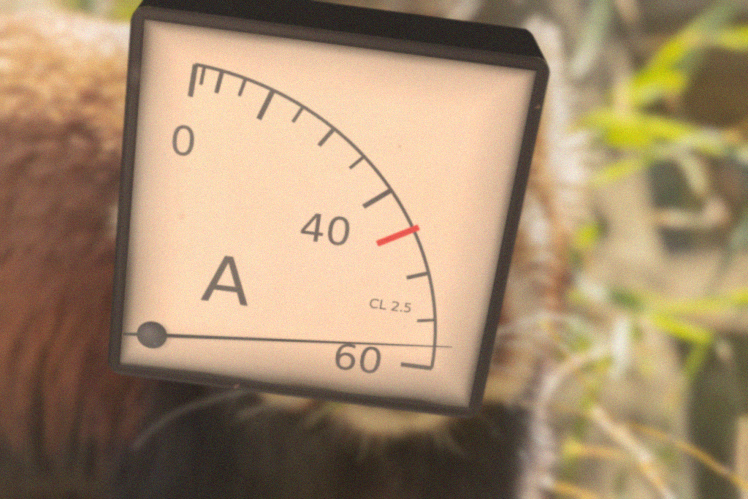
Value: value=57.5 unit=A
